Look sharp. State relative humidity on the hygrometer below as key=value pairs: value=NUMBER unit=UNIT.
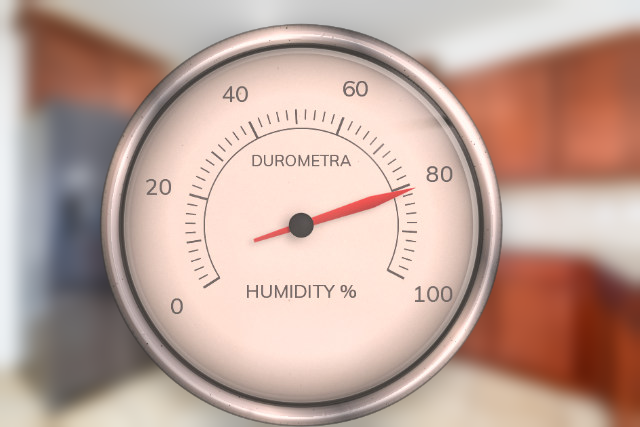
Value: value=81 unit=%
